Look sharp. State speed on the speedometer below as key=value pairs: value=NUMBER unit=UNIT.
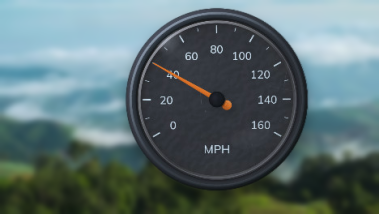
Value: value=40 unit=mph
